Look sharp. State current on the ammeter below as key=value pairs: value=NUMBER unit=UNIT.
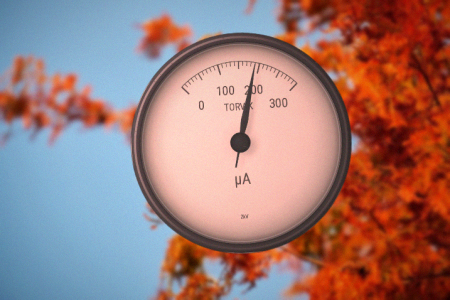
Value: value=190 unit=µA
